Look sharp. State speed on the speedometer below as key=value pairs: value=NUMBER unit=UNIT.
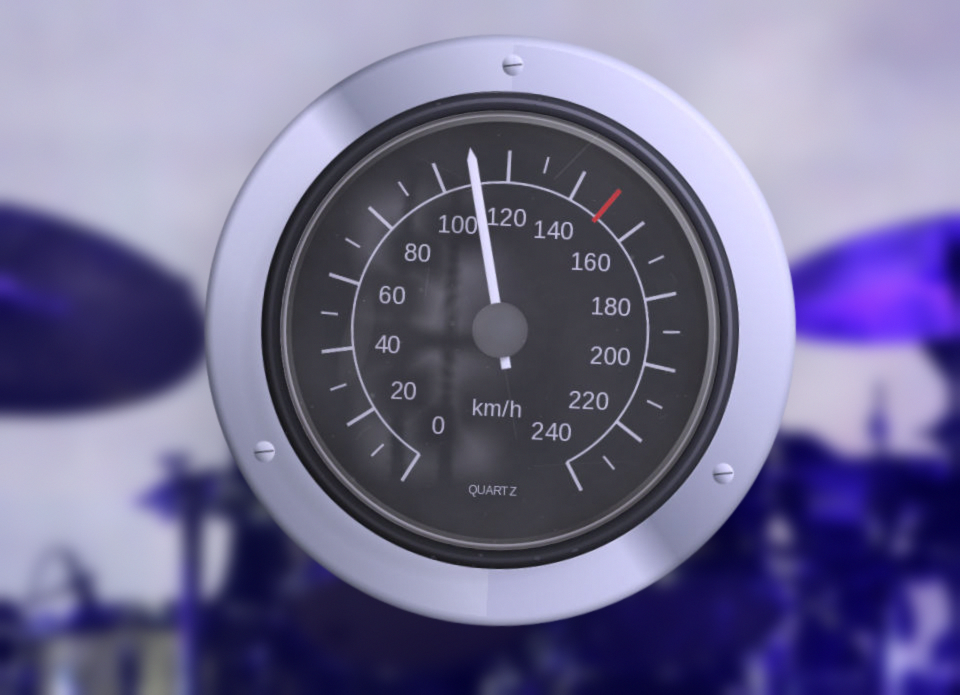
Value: value=110 unit=km/h
